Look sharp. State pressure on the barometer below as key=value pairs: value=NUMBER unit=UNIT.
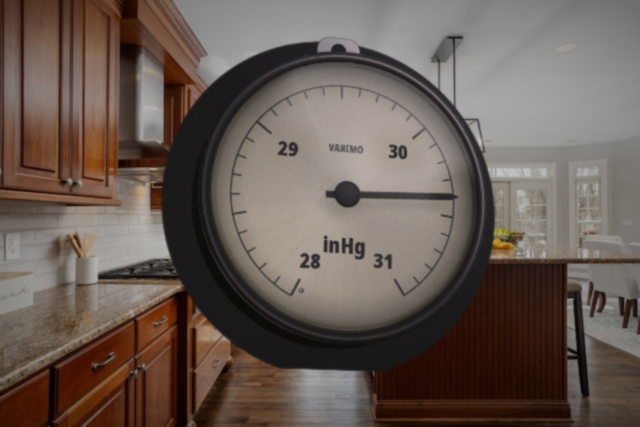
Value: value=30.4 unit=inHg
